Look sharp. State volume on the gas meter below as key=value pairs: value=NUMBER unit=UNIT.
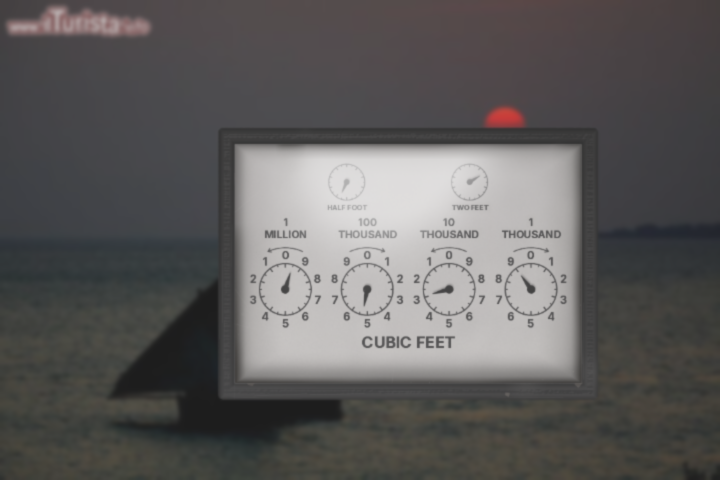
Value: value=952900 unit=ft³
